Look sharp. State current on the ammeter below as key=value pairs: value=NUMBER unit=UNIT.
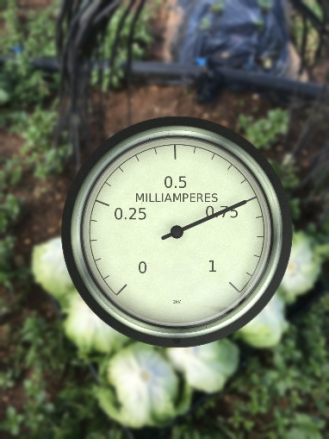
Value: value=0.75 unit=mA
